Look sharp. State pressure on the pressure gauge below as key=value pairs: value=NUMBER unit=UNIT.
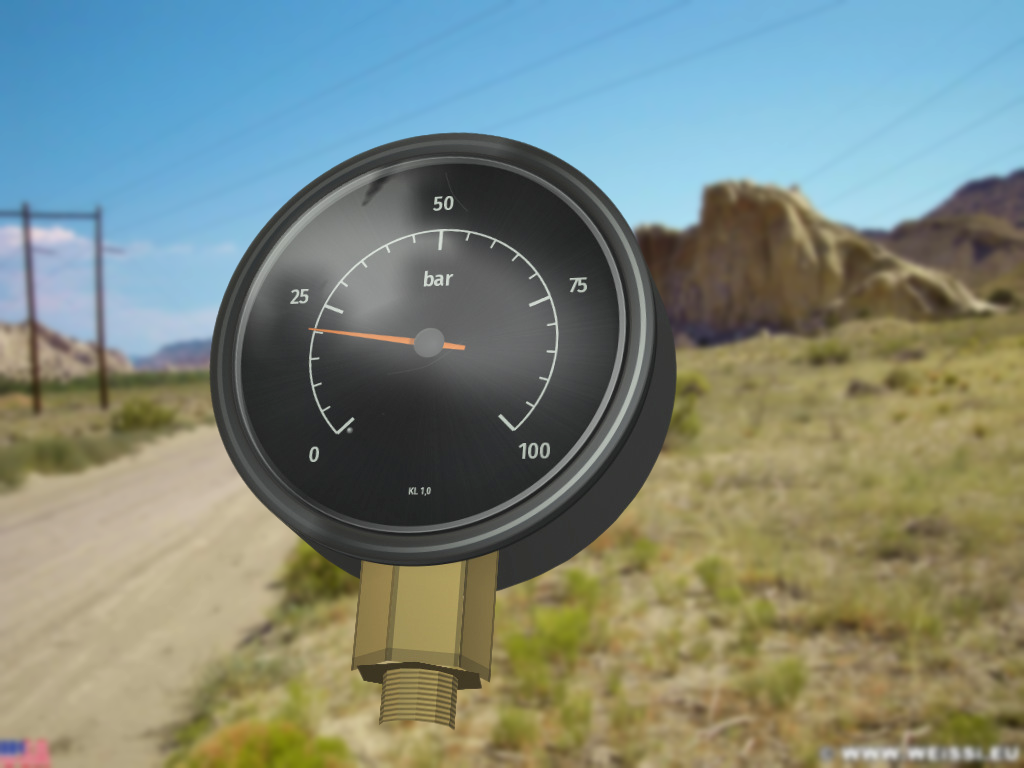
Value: value=20 unit=bar
